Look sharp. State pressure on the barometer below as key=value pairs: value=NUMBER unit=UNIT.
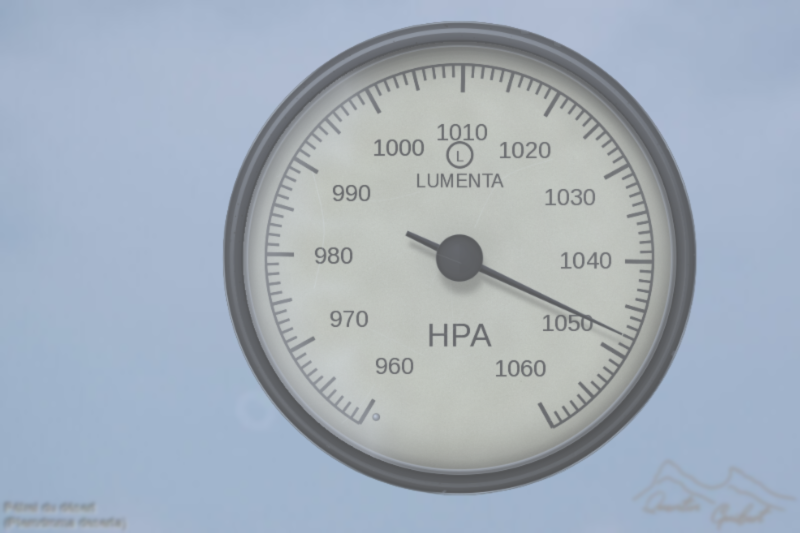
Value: value=1048 unit=hPa
